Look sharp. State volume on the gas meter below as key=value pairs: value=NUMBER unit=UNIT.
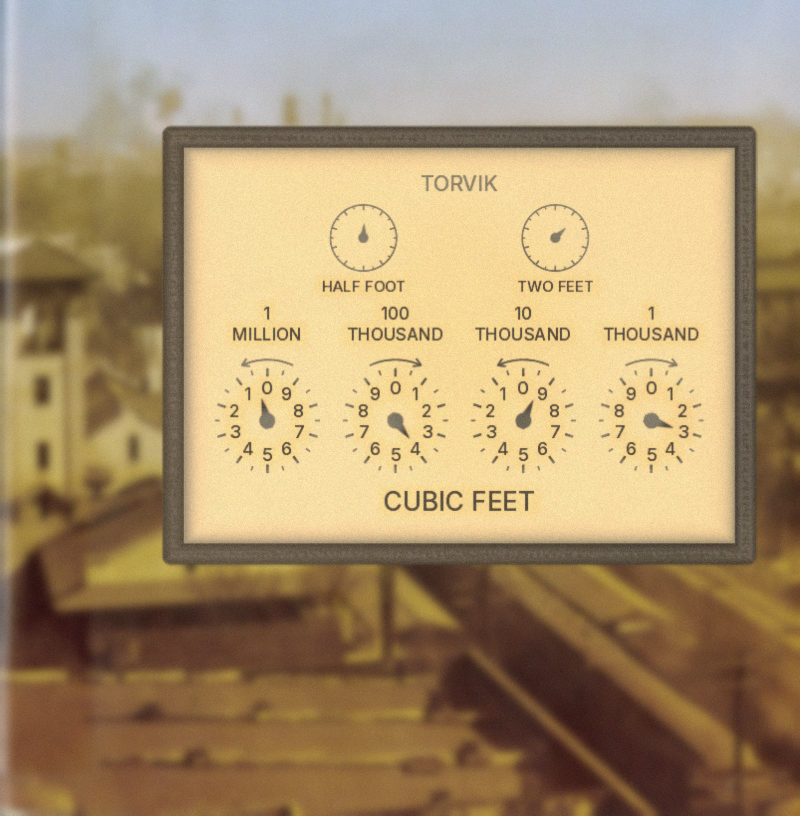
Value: value=39300 unit=ft³
